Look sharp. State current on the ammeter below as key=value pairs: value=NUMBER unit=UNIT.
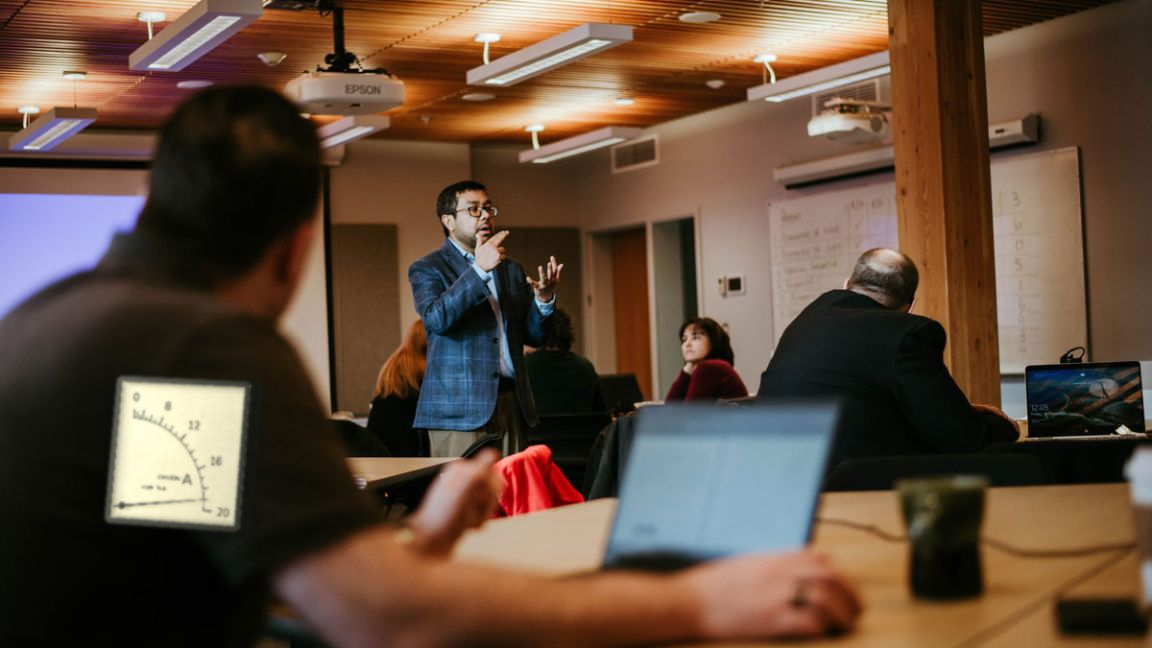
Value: value=19 unit=A
